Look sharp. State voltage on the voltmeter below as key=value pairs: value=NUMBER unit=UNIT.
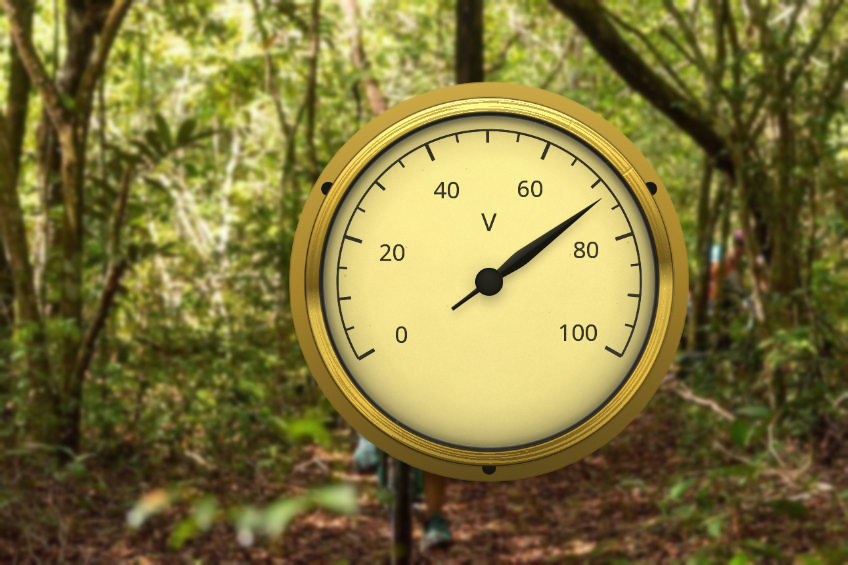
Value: value=72.5 unit=V
